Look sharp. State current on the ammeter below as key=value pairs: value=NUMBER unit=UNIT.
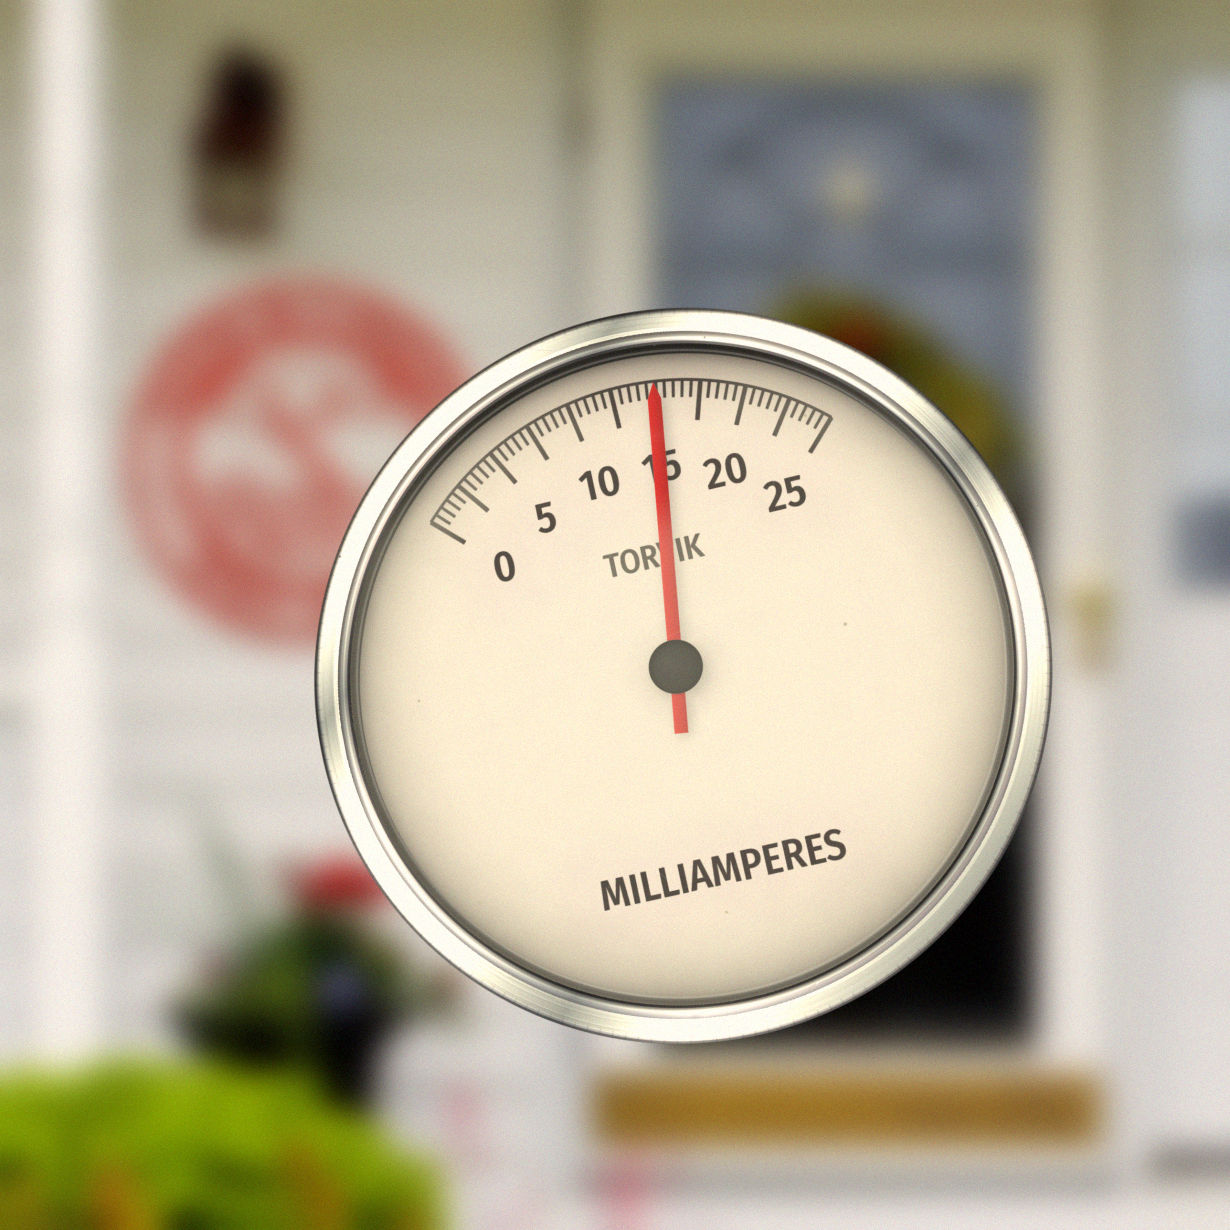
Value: value=15 unit=mA
